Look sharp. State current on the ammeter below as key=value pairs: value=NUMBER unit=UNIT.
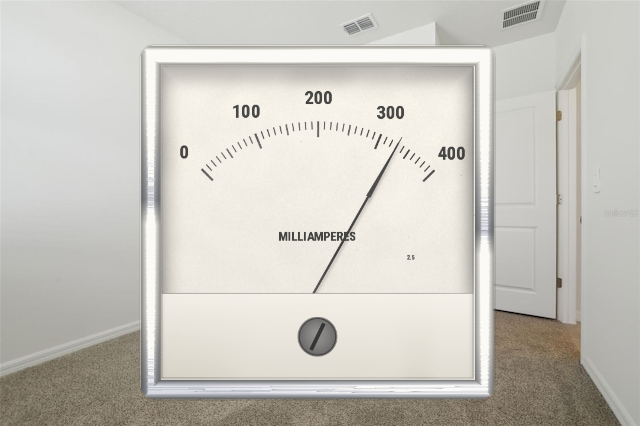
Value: value=330 unit=mA
